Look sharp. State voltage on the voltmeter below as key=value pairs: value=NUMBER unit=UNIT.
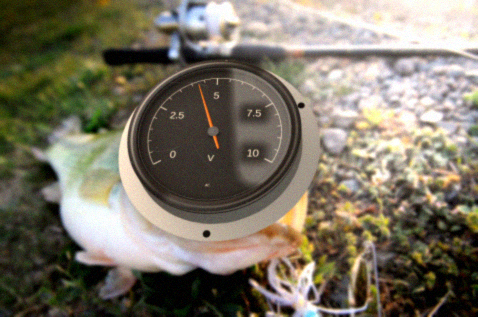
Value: value=4.25 unit=V
